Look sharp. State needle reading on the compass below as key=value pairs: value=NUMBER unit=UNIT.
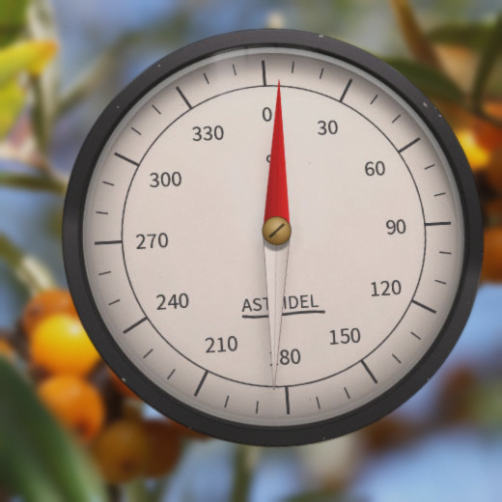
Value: value=5 unit=°
